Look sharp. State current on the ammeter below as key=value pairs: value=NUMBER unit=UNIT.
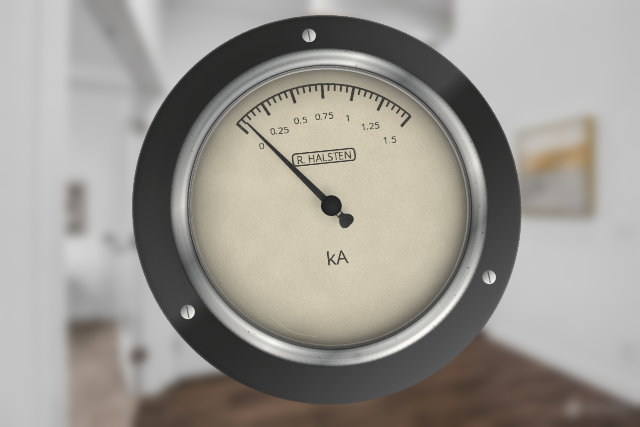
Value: value=0.05 unit=kA
